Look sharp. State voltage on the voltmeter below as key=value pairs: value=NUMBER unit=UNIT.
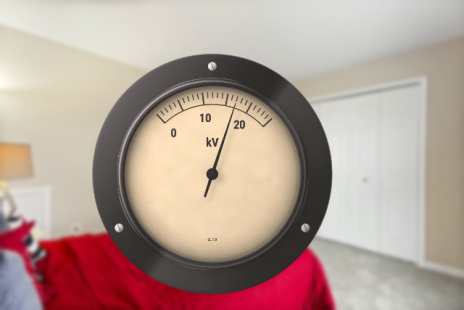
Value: value=17 unit=kV
